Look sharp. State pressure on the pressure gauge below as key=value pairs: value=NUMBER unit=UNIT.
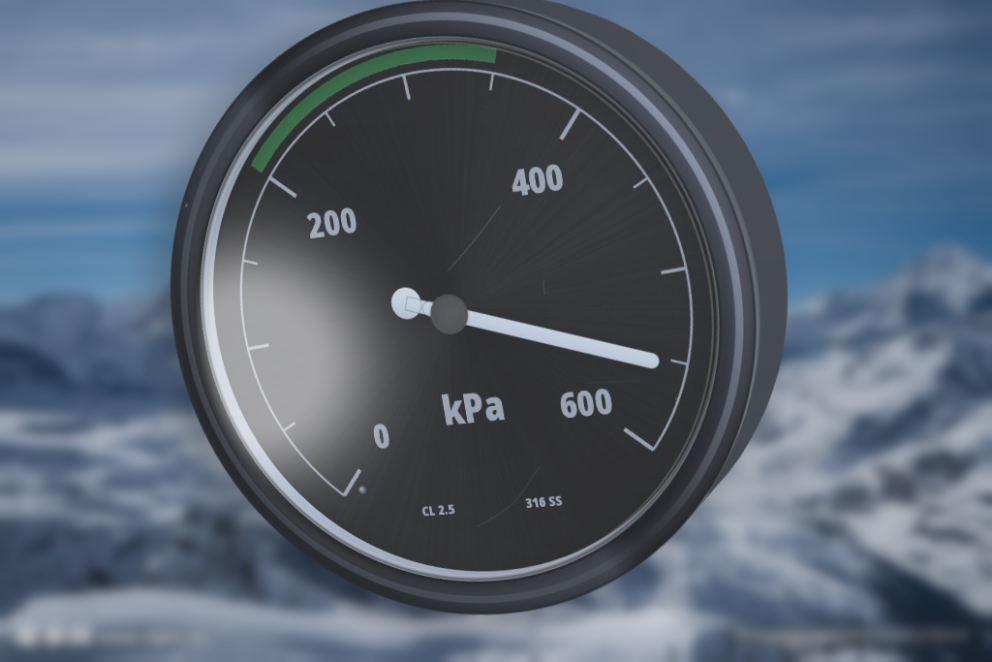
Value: value=550 unit=kPa
